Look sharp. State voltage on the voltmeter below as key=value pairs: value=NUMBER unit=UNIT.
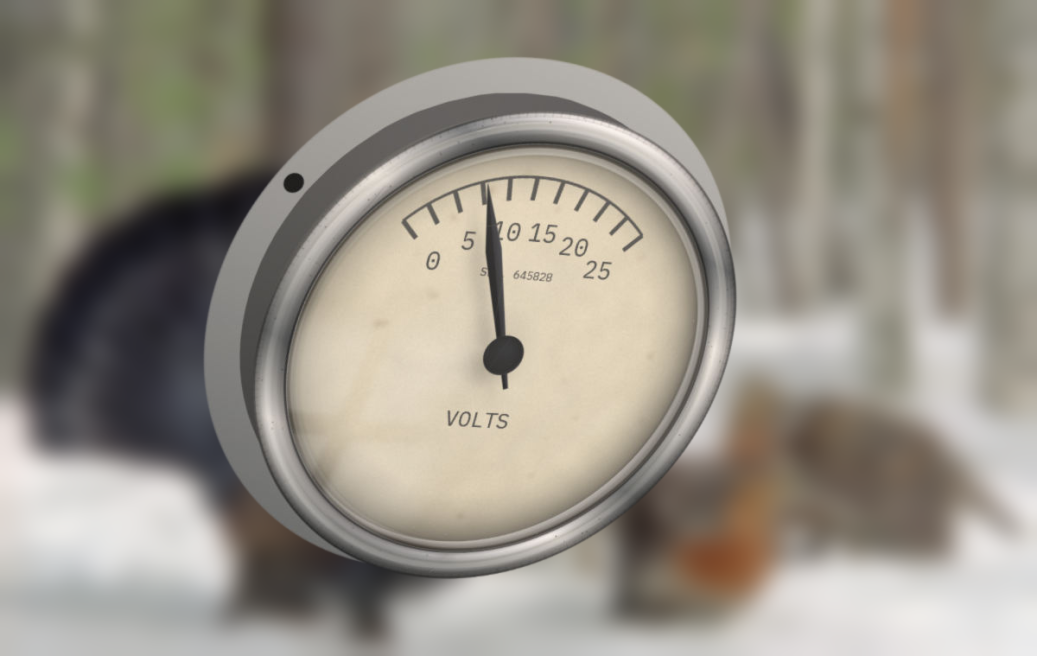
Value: value=7.5 unit=V
